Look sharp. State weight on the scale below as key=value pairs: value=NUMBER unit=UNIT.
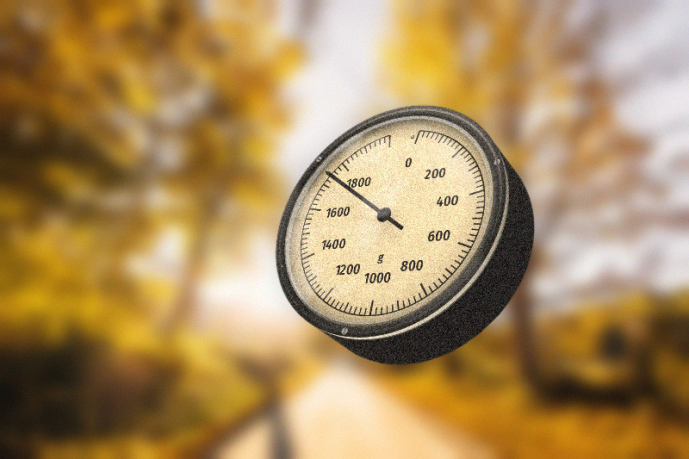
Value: value=1740 unit=g
